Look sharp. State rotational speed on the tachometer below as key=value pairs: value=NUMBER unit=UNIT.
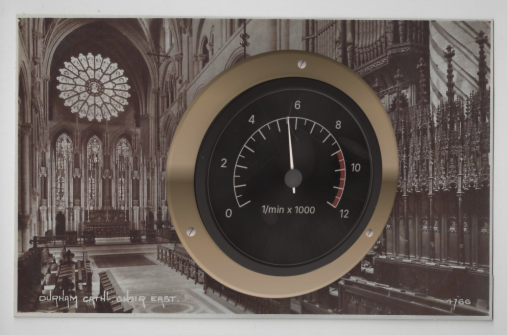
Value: value=5500 unit=rpm
